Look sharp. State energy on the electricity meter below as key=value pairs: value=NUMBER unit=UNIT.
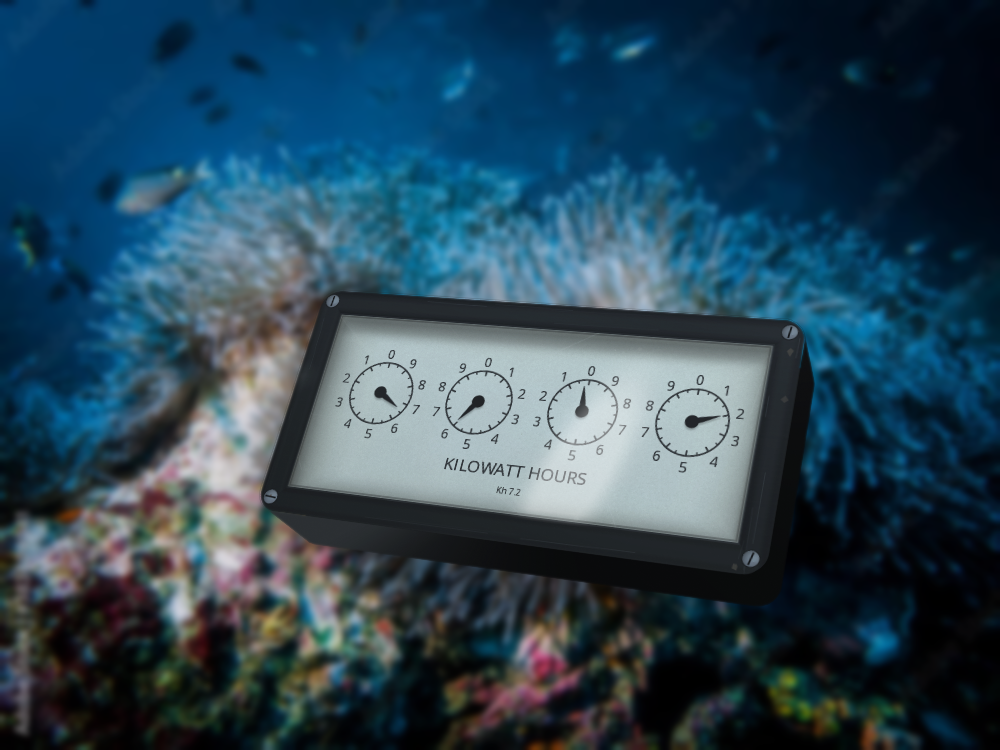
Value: value=6602 unit=kWh
